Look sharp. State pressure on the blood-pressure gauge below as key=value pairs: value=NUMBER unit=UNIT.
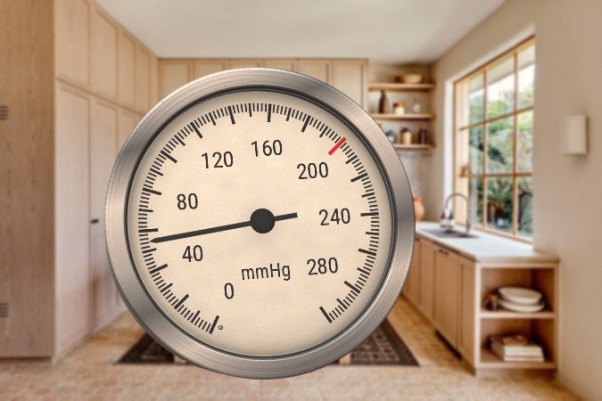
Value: value=54 unit=mmHg
